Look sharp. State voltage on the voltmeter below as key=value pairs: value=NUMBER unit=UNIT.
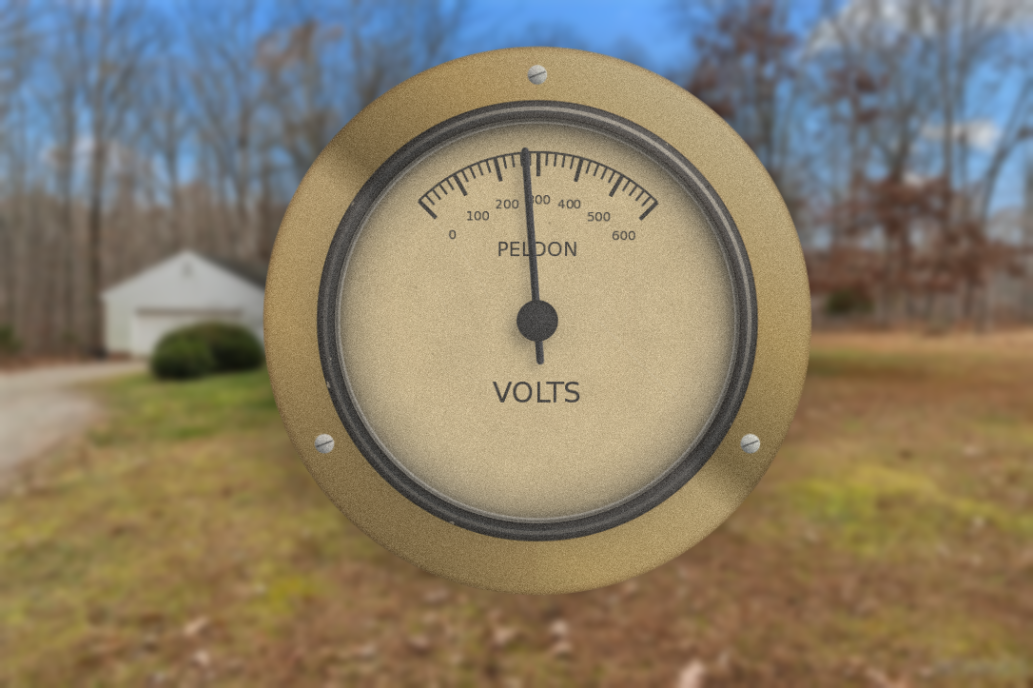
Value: value=270 unit=V
